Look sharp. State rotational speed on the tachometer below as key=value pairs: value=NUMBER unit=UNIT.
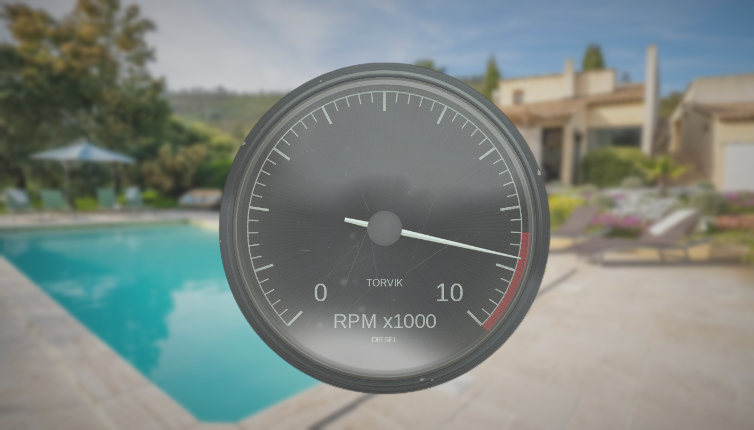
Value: value=8800 unit=rpm
